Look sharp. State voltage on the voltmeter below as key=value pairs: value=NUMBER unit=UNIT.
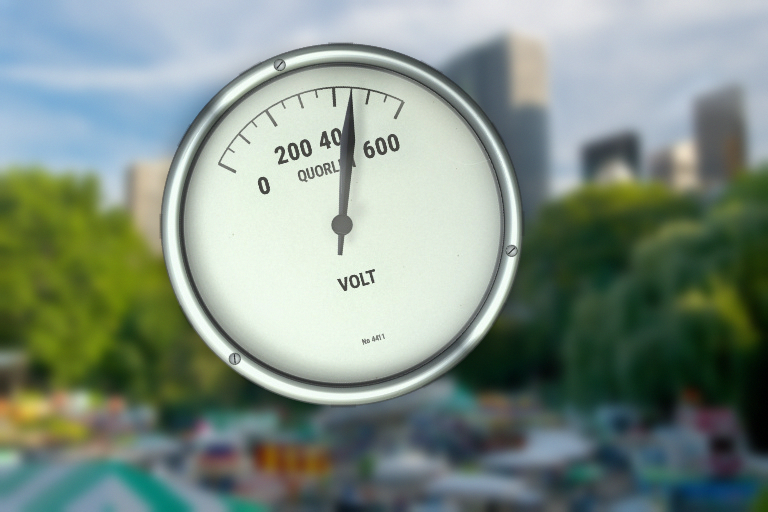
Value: value=450 unit=V
